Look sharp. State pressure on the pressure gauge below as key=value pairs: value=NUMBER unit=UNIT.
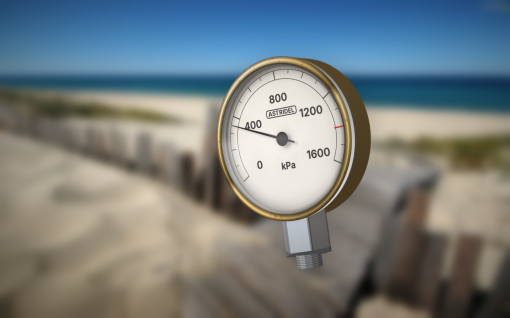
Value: value=350 unit=kPa
